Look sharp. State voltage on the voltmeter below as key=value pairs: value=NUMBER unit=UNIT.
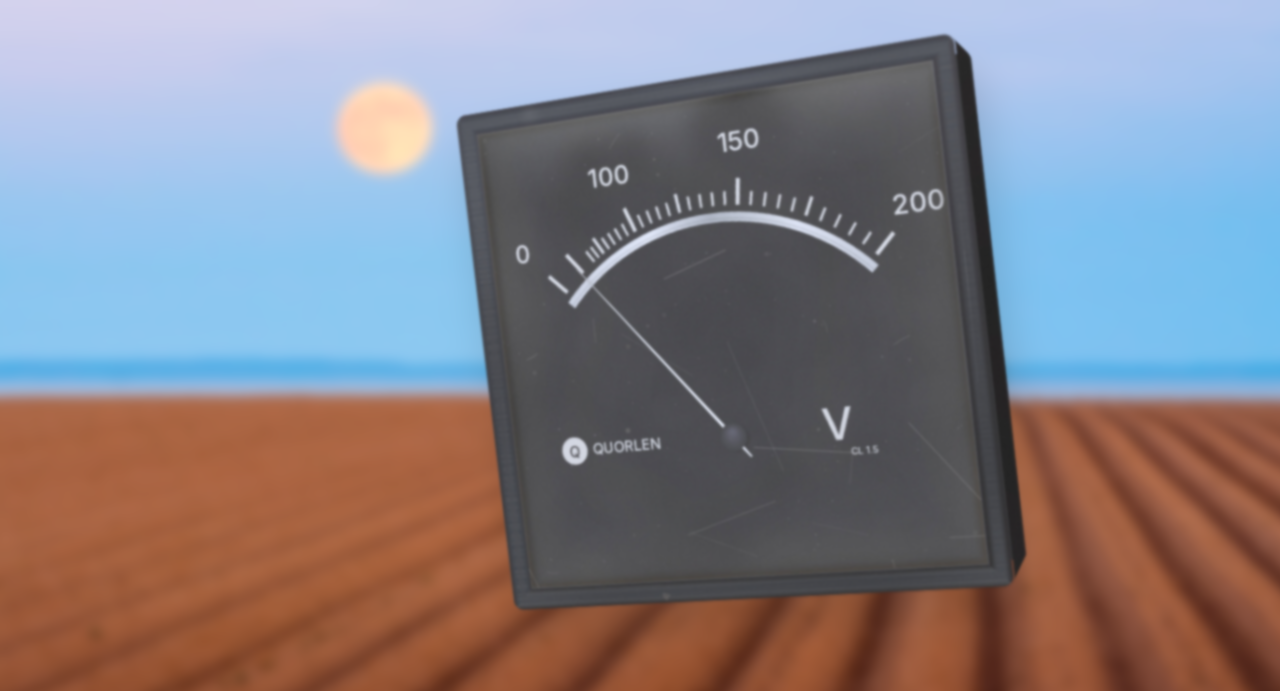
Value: value=50 unit=V
